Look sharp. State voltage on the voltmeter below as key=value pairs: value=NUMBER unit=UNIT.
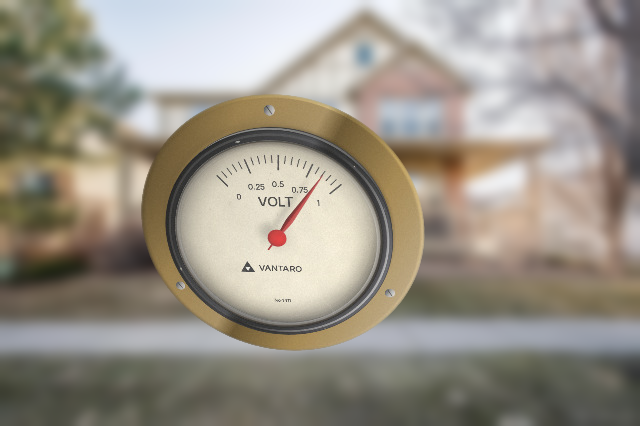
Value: value=0.85 unit=V
